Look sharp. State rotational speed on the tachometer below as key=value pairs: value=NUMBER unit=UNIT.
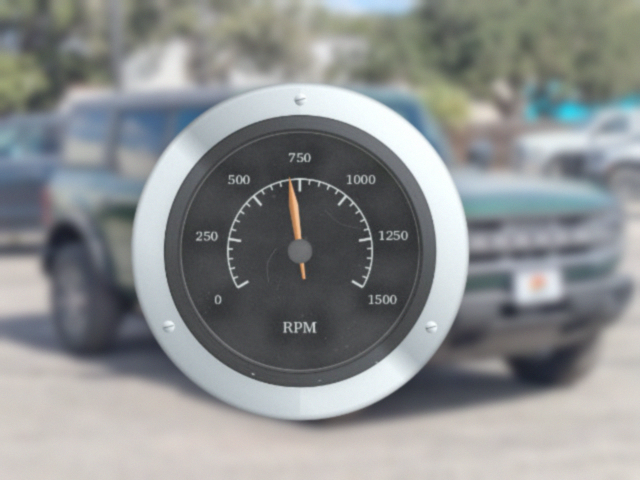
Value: value=700 unit=rpm
